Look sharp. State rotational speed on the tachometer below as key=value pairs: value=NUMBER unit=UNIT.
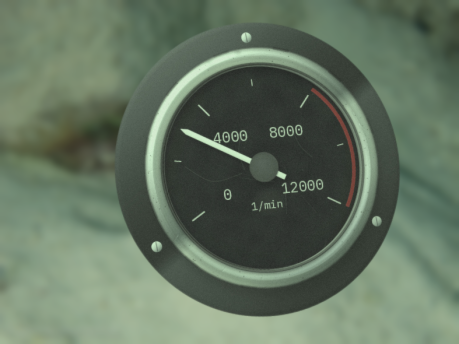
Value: value=3000 unit=rpm
